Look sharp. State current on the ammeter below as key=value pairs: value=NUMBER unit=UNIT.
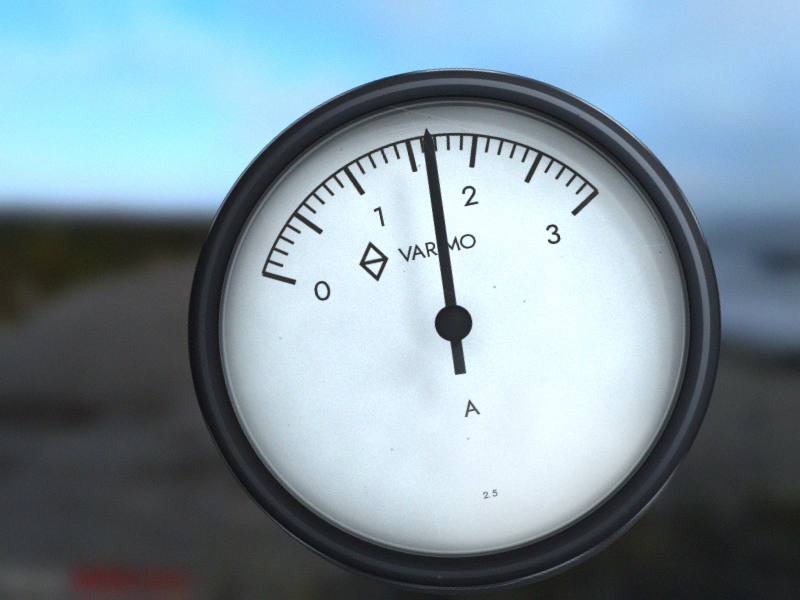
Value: value=1.65 unit=A
